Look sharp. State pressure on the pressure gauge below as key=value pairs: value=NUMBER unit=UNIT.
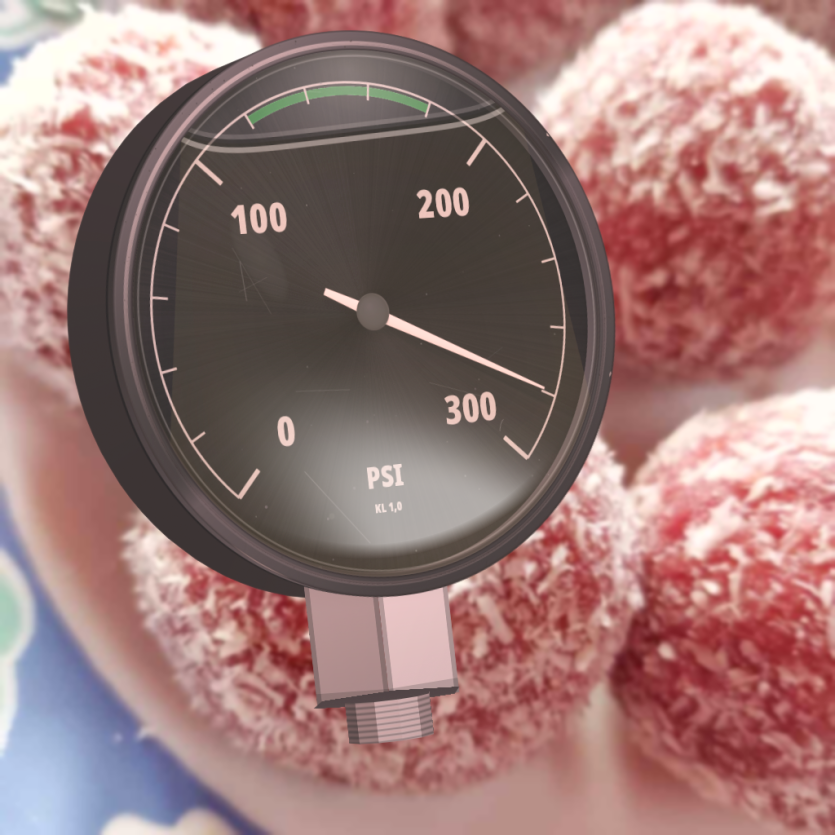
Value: value=280 unit=psi
